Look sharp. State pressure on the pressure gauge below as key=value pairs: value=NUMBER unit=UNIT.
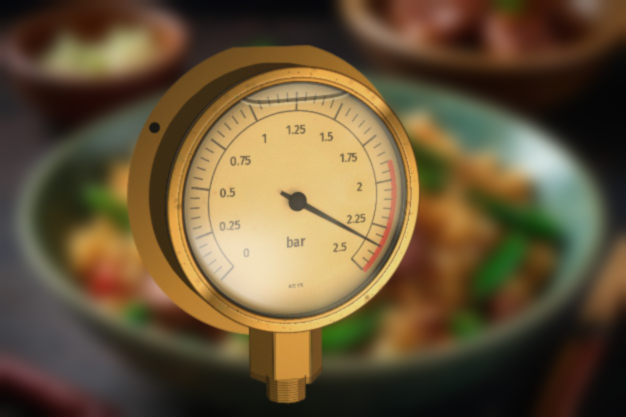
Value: value=2.35 unit=bar
